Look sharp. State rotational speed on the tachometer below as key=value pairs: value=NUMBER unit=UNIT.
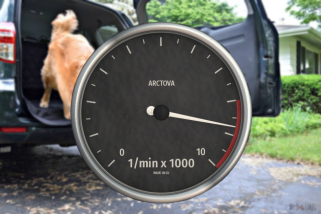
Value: value=8750 unit=rpm
